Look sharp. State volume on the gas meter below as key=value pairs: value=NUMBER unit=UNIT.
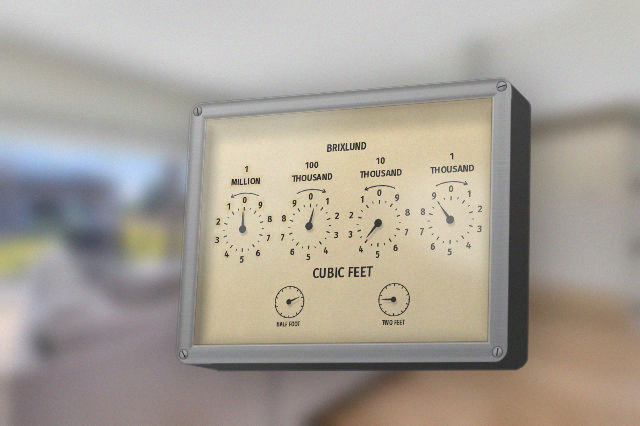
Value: value=3900 unit=ft³
